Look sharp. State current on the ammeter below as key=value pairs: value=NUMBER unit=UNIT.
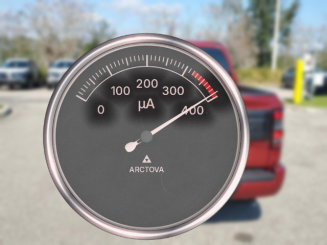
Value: value=390 unit=µA
